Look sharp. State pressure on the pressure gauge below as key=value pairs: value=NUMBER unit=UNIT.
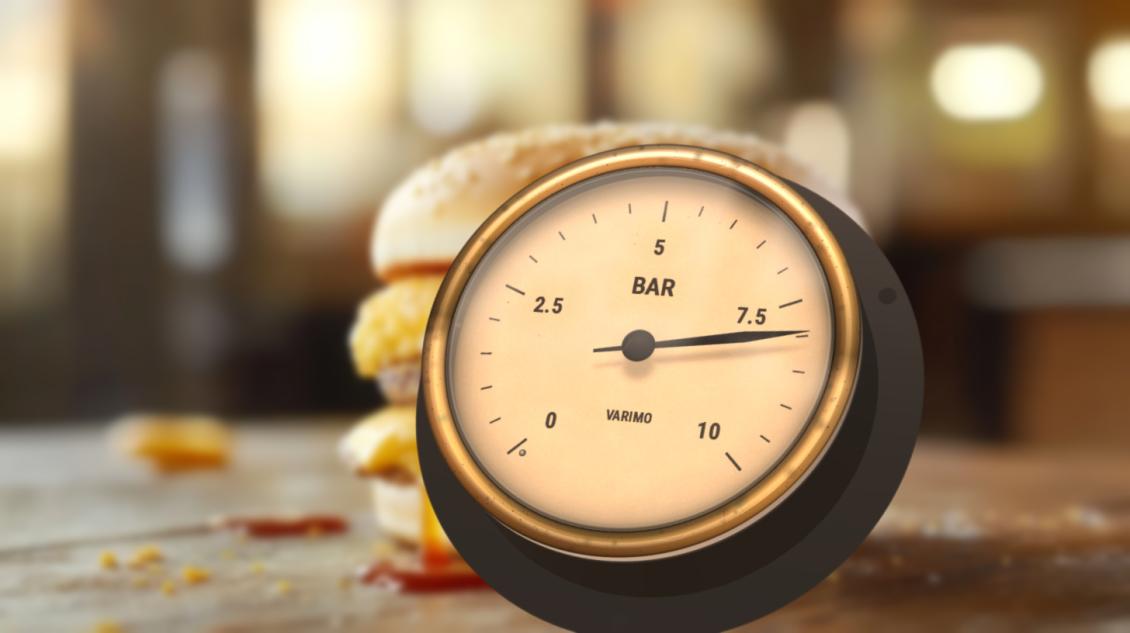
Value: value=8 unit=bar
